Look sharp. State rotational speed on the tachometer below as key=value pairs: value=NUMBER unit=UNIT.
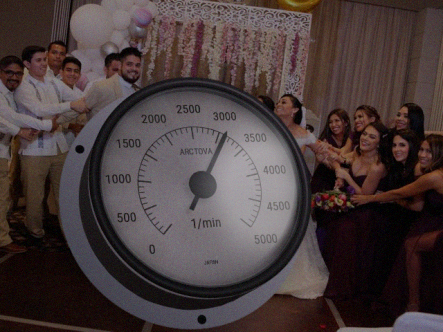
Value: value=3100 unit=rpm
